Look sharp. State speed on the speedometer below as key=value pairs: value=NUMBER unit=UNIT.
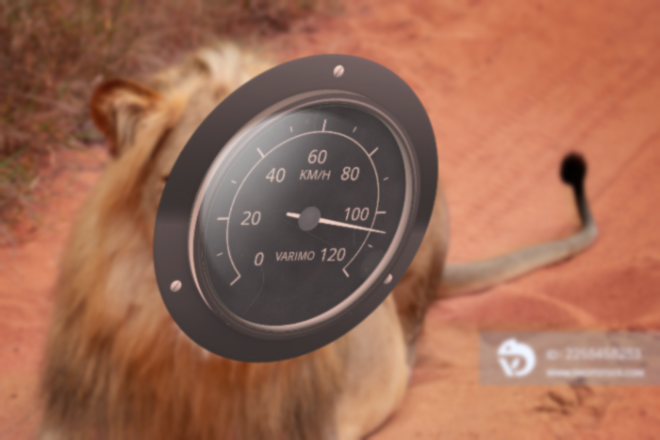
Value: value=105 unit=km/h
